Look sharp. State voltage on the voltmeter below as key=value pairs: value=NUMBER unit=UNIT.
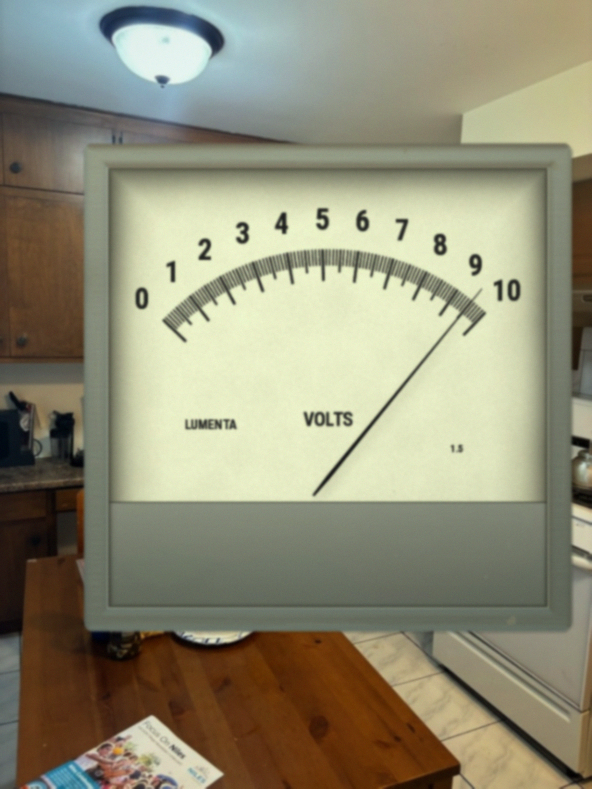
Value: value=9.5 unit=V
